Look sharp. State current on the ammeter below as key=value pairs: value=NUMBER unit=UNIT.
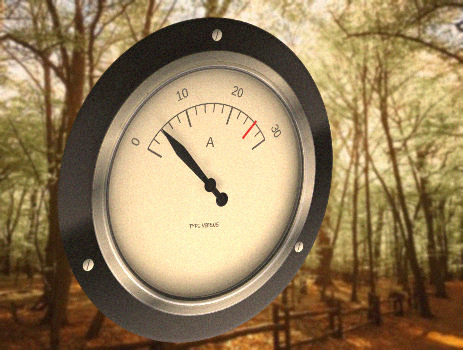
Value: value=4 unit=A
